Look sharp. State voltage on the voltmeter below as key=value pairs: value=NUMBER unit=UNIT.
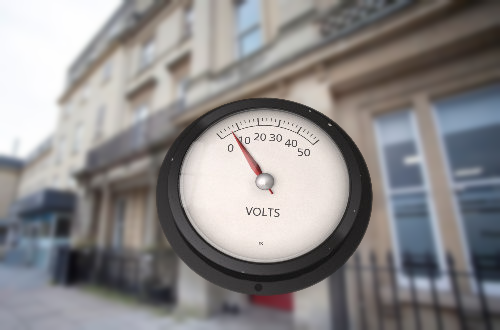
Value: value=6 unit=V
